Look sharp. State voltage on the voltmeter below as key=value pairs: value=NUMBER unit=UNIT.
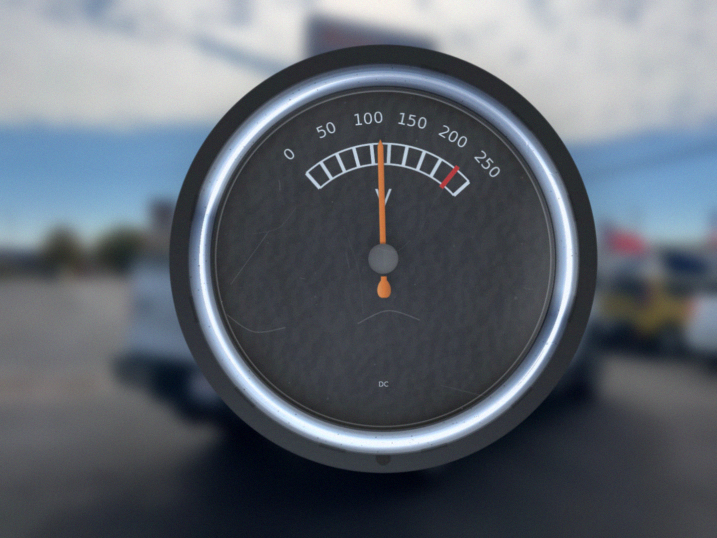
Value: value=112.5 unit=V
